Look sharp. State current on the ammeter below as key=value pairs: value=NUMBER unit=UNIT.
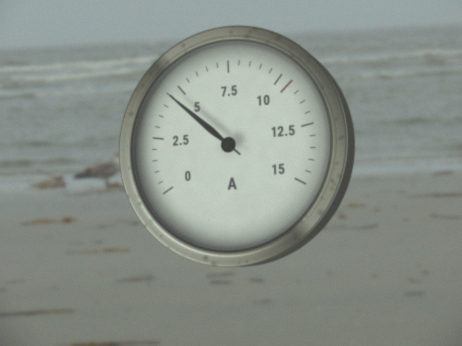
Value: value=4.5 unit=A
